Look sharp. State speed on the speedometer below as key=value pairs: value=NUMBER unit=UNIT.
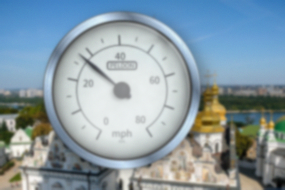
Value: value=27.5 unit=mph
